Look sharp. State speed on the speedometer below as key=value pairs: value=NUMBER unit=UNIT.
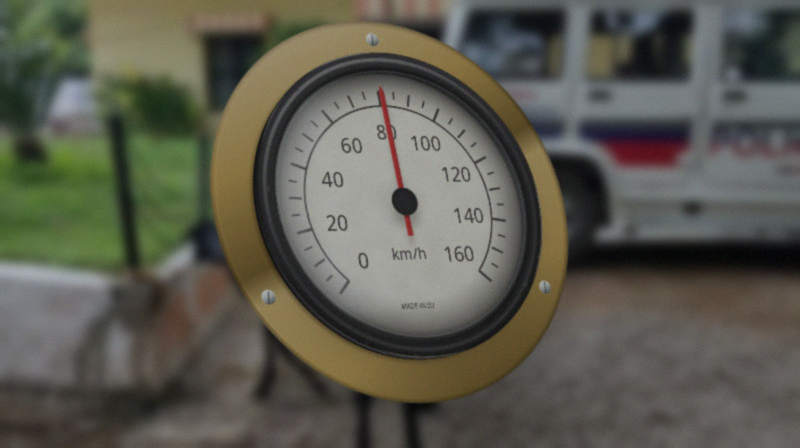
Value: value=80 unit=km/h
